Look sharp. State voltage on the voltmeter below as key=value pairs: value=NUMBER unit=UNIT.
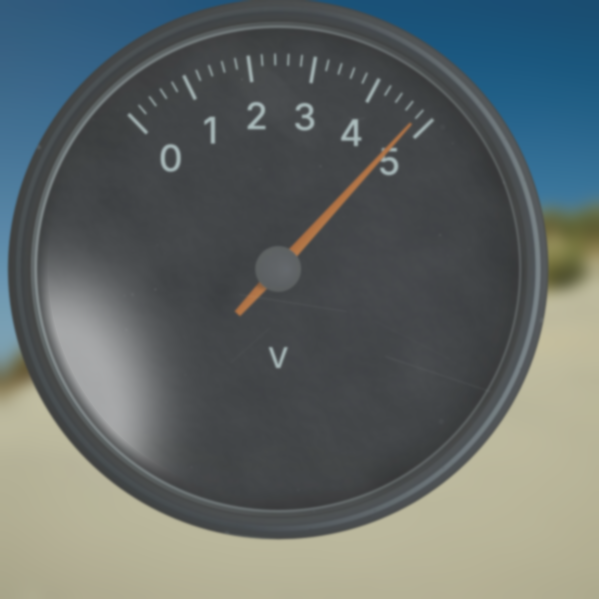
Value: value=4.8 unit=V
